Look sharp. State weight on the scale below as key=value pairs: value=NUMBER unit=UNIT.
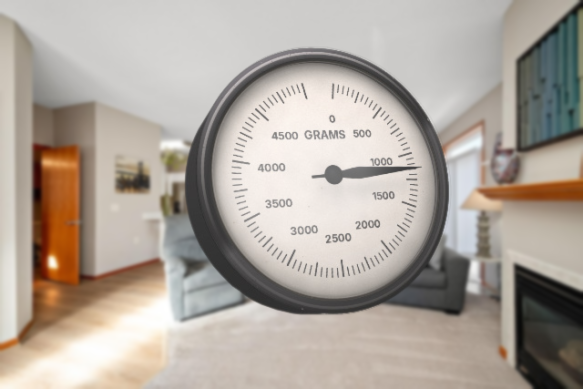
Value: value=1150 unit=g
